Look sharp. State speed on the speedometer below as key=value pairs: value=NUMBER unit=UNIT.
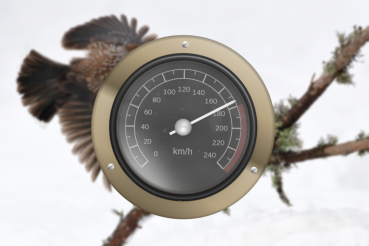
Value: value=175 unit=km/h
